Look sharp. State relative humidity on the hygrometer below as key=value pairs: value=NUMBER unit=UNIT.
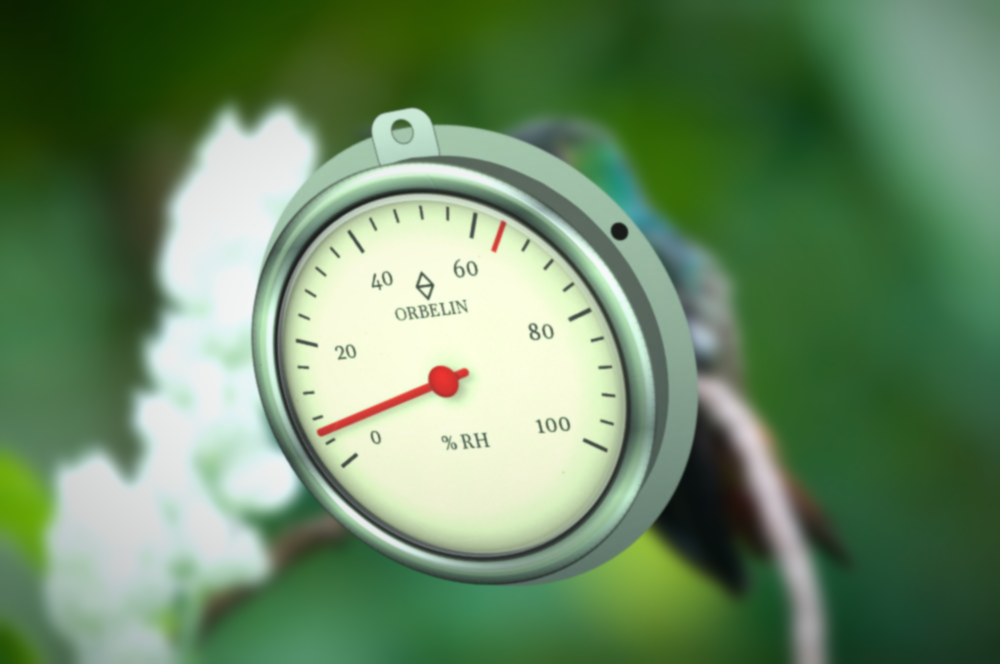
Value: value=6 unit=%
